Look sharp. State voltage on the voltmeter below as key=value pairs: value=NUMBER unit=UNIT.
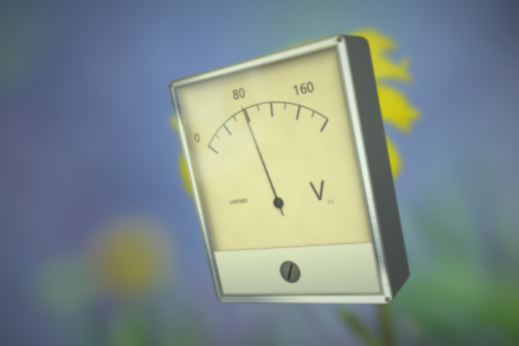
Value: value=80 unit=V
